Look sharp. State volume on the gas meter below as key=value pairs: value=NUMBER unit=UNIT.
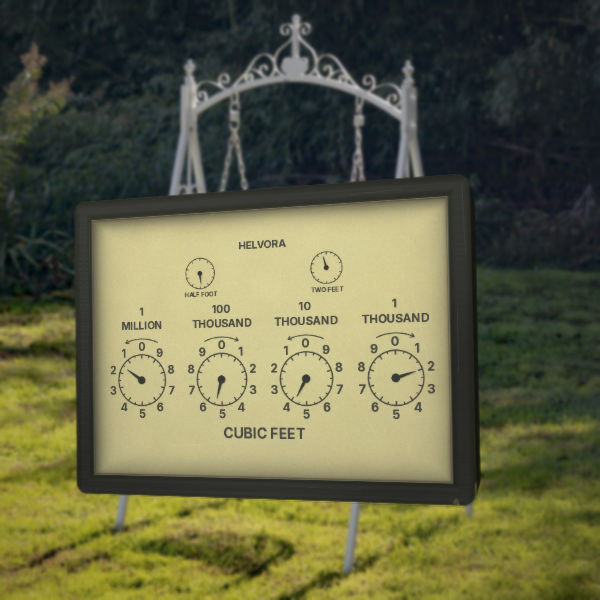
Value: value=154200 unit=ft³
